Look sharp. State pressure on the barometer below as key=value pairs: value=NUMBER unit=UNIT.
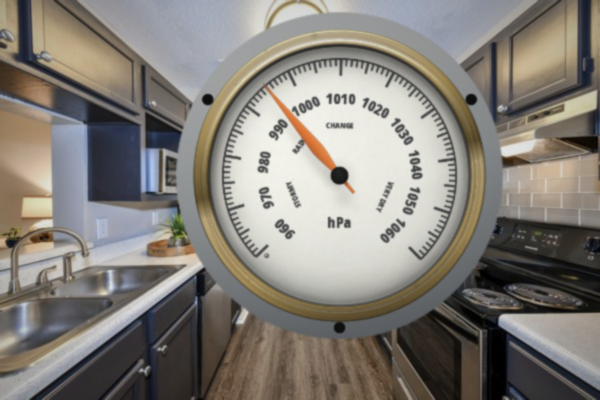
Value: value=995 unit=hPa
